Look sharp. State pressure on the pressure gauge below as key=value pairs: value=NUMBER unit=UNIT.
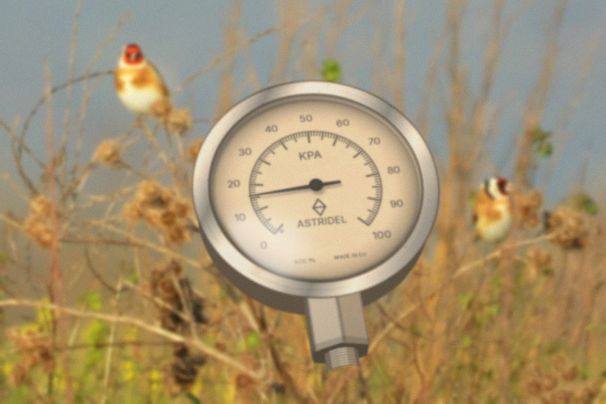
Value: value=15 unit=kPa
